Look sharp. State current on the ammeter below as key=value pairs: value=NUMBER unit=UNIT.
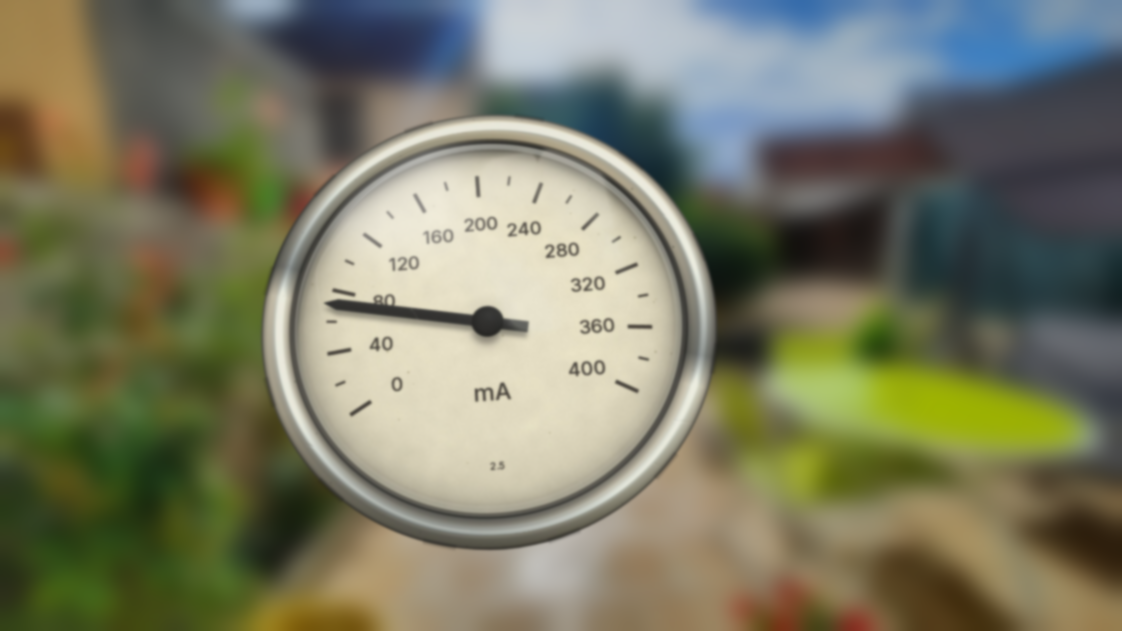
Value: value=70 unit=mA
